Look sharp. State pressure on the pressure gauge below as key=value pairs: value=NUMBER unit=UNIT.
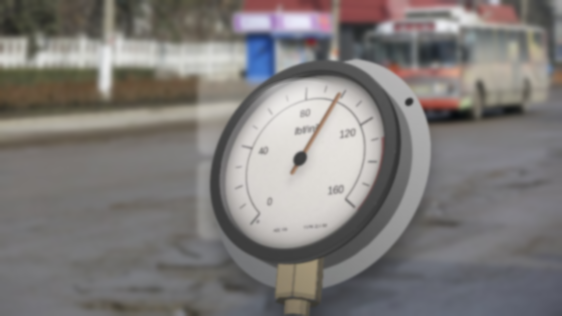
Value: value=100 unit=psi
